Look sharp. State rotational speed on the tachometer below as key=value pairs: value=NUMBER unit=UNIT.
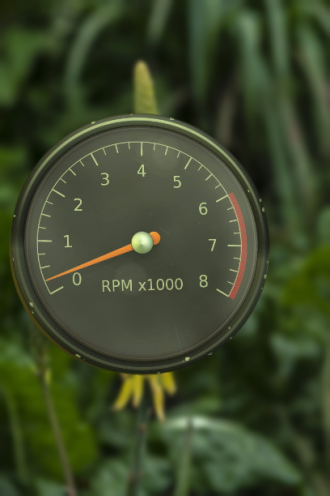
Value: value=250 unit=rpm
